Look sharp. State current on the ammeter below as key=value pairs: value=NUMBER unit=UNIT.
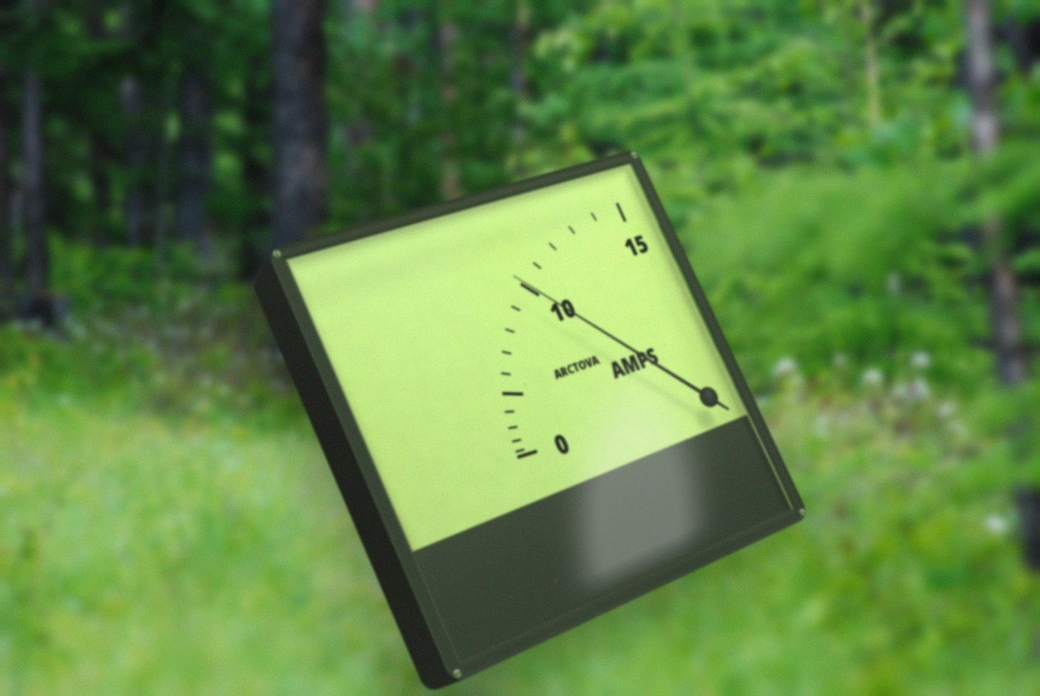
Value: value=10 unit=A
